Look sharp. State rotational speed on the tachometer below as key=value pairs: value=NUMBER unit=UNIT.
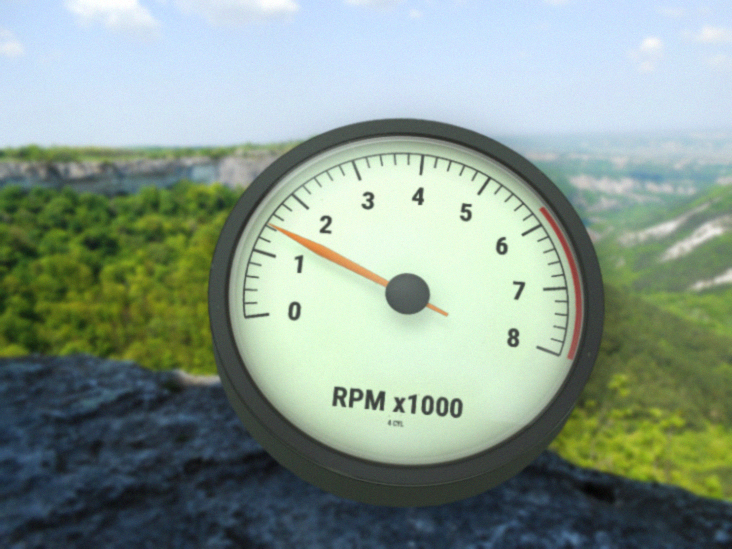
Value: value=1400 unit=rpm
